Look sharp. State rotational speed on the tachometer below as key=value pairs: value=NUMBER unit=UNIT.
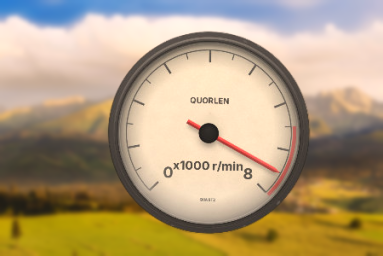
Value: value=7500 unit=rpm
